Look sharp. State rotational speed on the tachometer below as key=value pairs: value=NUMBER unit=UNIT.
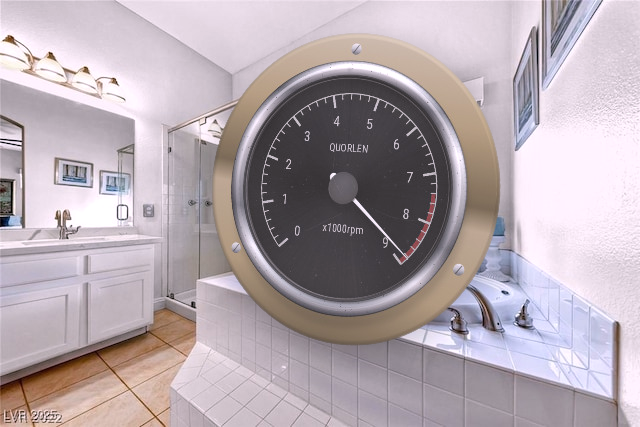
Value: value=8800 unit=rpm
